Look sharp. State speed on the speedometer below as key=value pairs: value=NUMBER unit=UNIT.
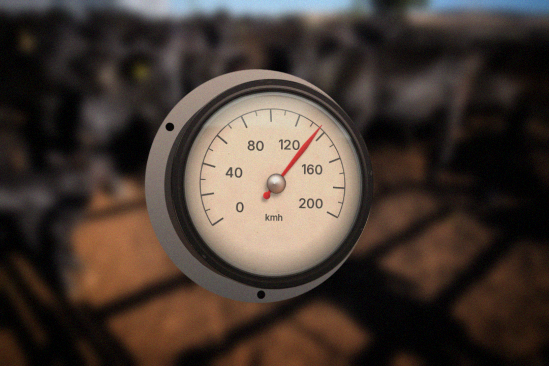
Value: value=135 unit=km/h
